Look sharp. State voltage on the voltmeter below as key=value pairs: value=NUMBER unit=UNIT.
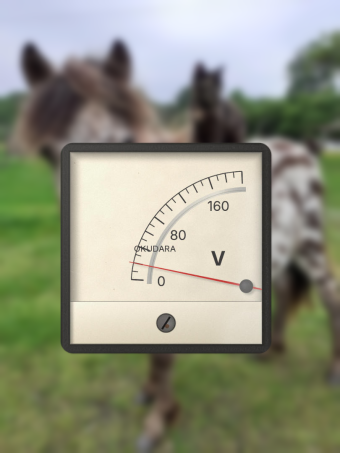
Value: value=20 unit=V
